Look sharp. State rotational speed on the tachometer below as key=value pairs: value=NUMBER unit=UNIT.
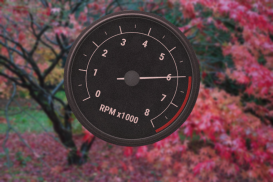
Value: value=6000 unit=rpm
